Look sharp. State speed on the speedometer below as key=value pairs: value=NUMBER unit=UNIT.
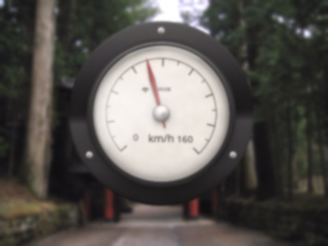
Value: value=70 unit=km/h
